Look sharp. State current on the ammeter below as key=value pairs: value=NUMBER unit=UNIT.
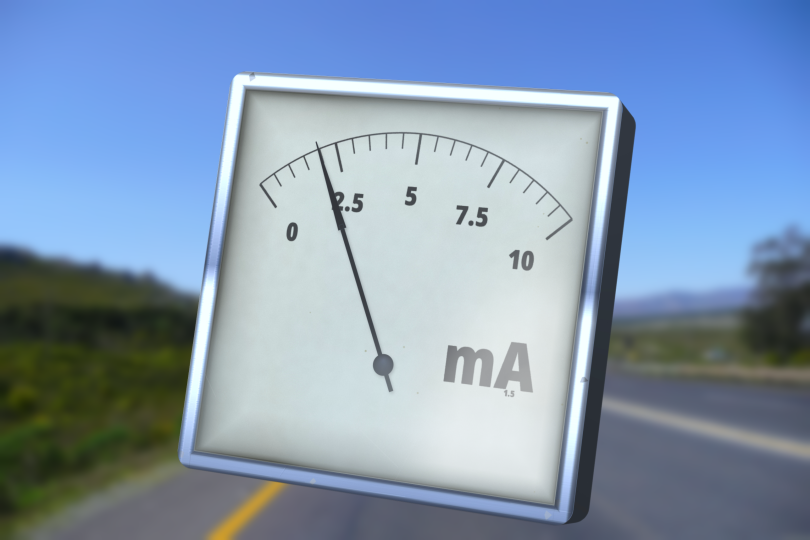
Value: value=2 unit=mA
